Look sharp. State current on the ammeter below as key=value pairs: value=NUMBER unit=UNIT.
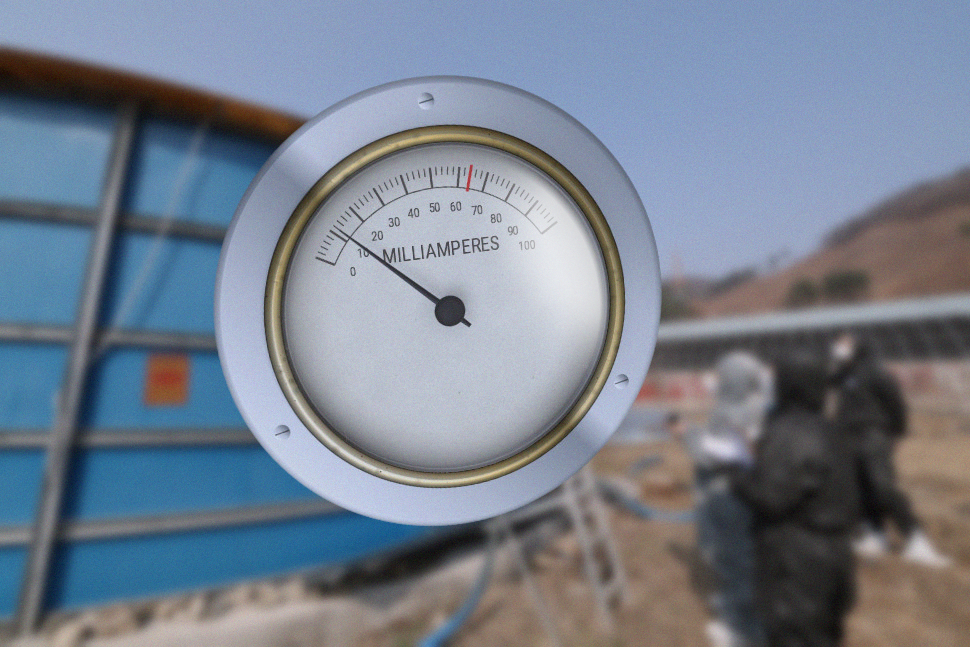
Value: value=12 unit=mA
